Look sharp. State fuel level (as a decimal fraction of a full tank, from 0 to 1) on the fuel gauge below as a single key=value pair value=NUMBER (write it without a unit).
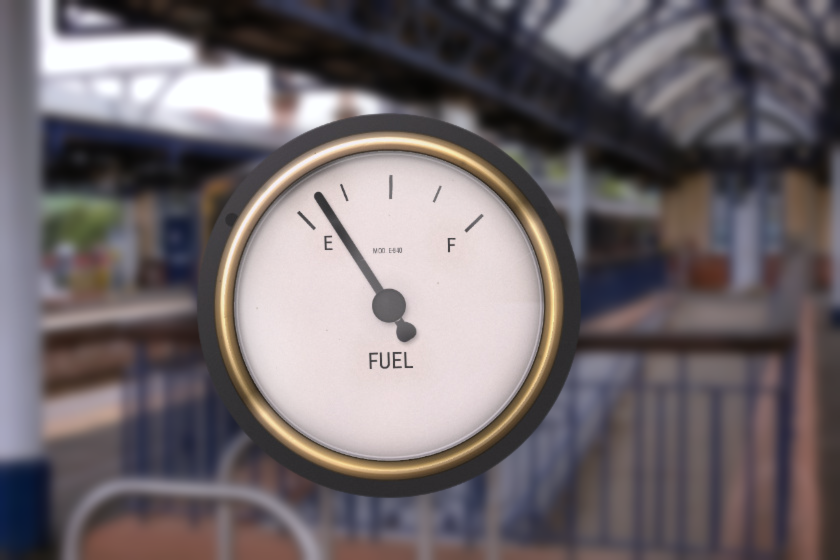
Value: value=0.125
